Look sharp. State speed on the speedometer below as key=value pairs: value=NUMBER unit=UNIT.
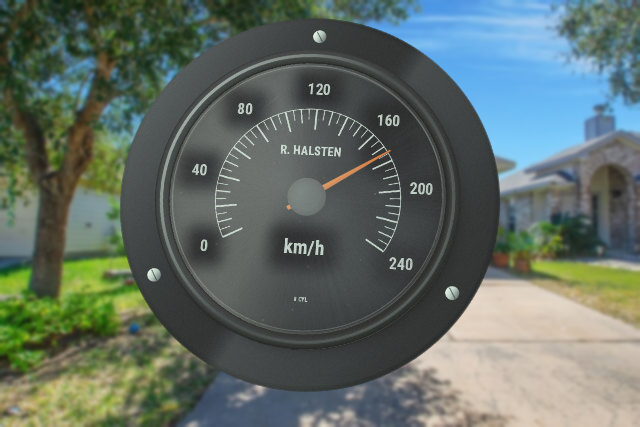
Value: value=175 unit=km/h
